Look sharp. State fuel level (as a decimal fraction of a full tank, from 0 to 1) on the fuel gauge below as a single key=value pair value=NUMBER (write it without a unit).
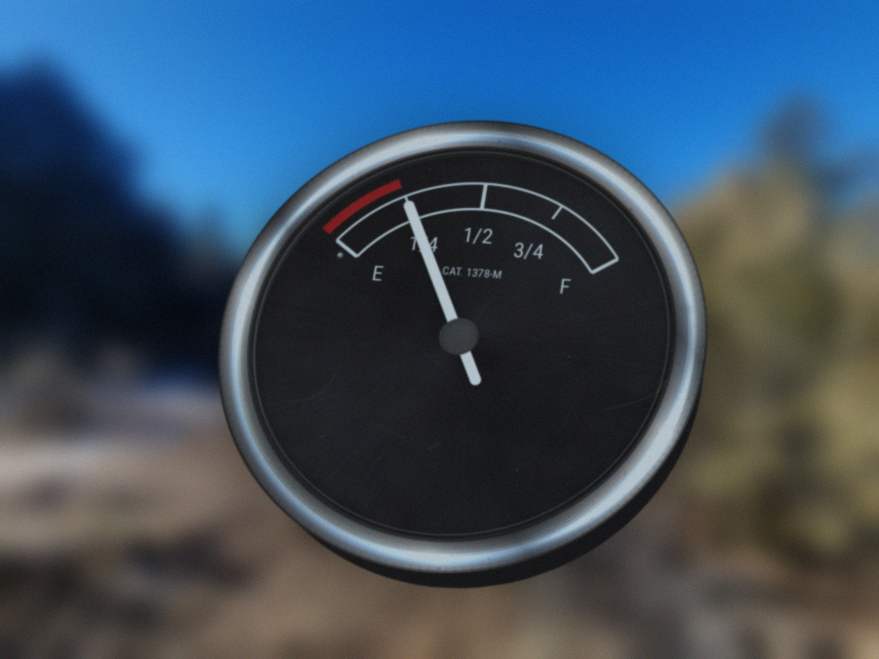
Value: value=0.25
